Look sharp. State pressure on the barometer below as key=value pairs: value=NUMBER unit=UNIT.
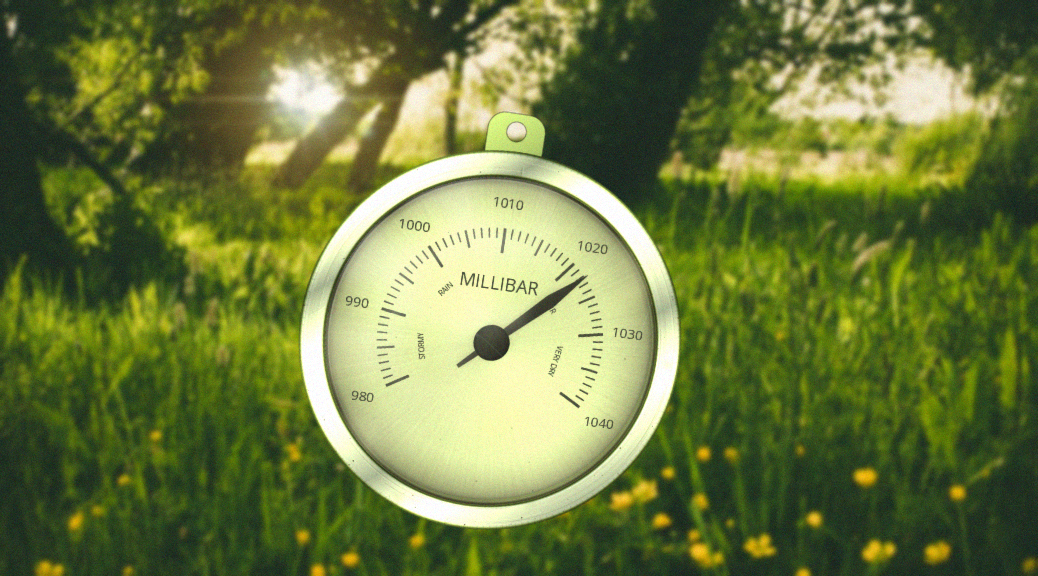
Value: value=1022 unit=mbar
